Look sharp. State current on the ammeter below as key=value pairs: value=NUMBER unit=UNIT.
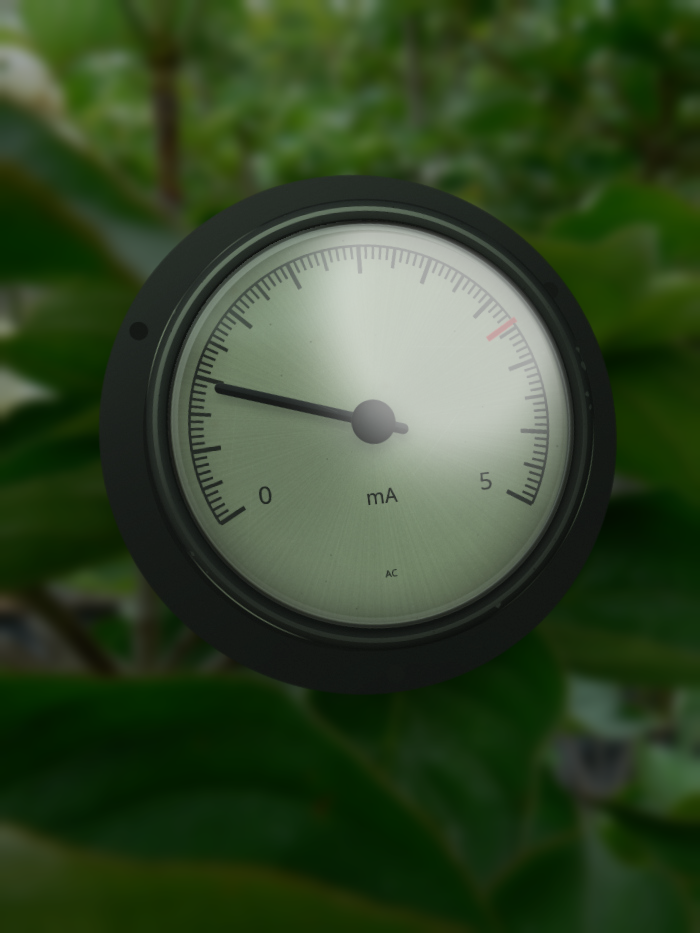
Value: value=0.95 unit=mA
